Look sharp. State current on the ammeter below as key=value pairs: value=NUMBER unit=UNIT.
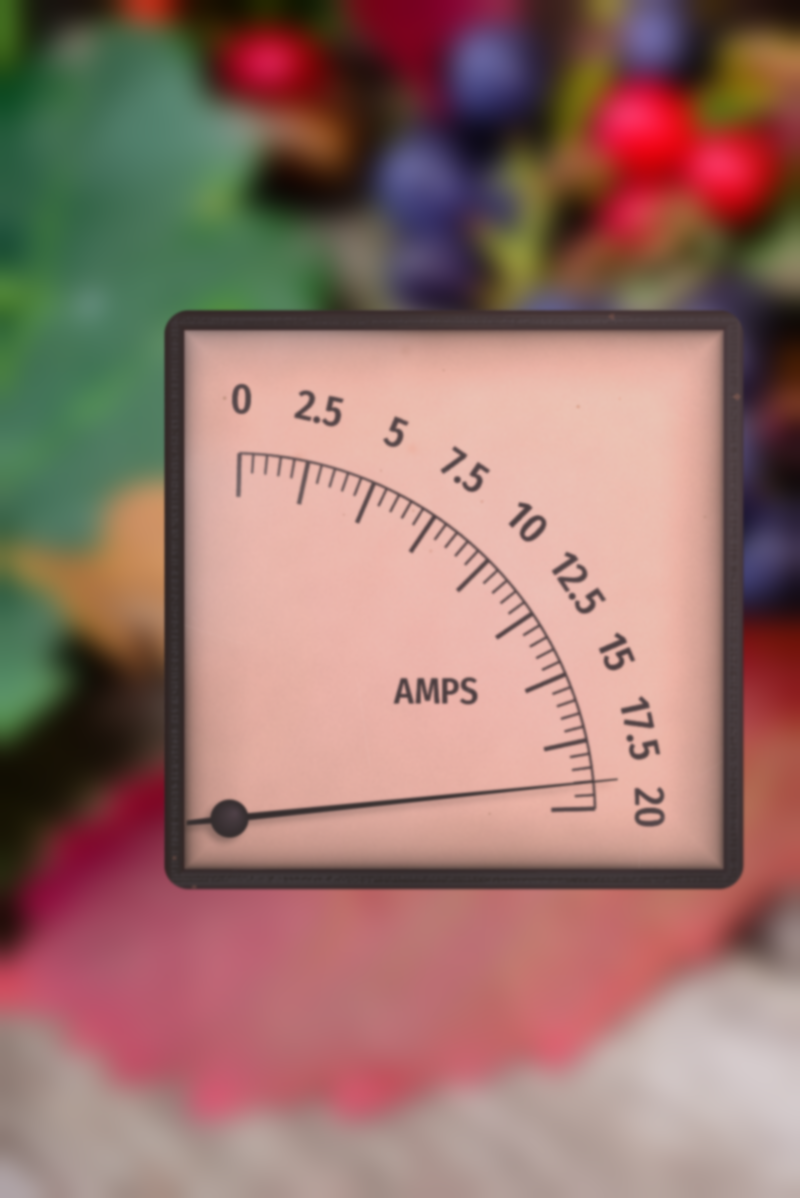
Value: value=19 unit=A
